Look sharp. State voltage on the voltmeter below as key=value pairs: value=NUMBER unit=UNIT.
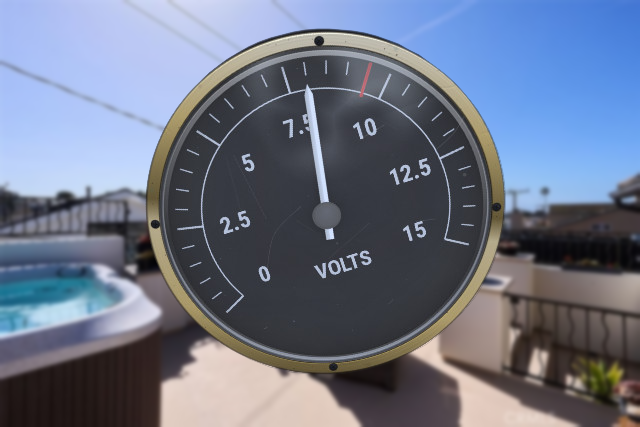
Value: value=8 unit=V
